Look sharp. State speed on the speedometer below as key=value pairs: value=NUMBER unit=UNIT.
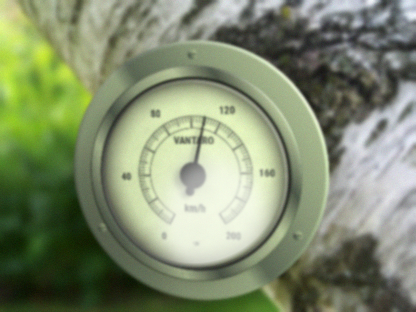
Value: value=110 unit=km/h
